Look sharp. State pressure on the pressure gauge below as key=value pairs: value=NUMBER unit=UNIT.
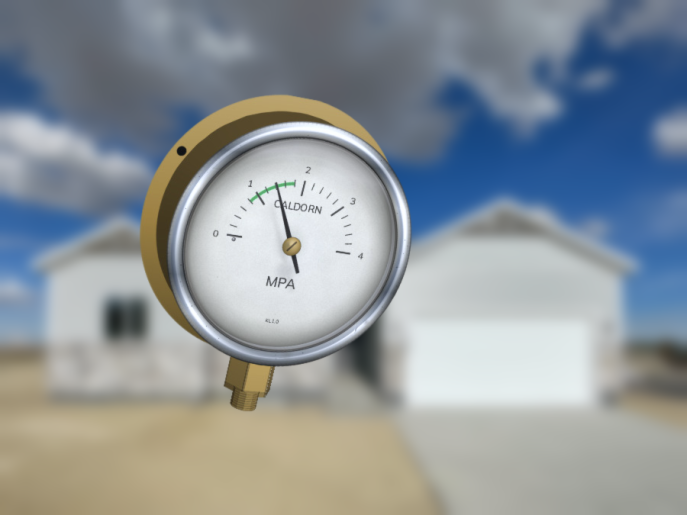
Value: value=1.4 unit=MPa
